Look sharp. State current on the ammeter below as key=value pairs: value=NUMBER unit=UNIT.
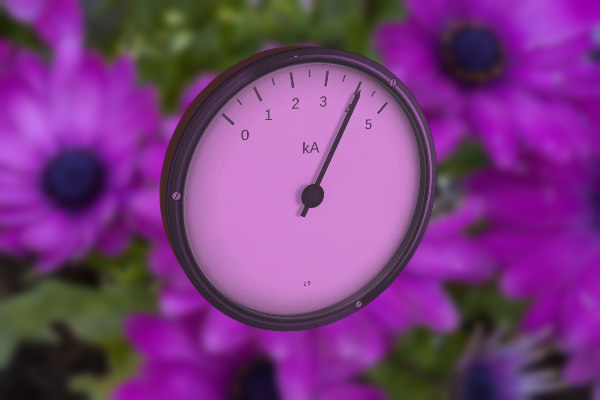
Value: value=4 unit=kA
